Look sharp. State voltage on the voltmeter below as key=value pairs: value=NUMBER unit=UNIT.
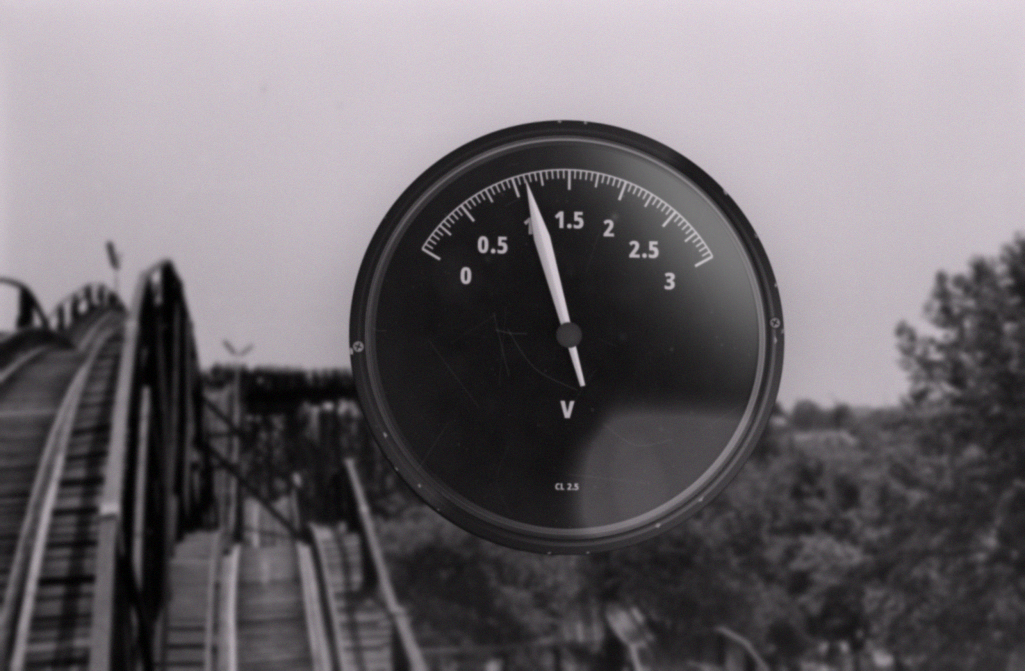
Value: value=1.1 unit=V
